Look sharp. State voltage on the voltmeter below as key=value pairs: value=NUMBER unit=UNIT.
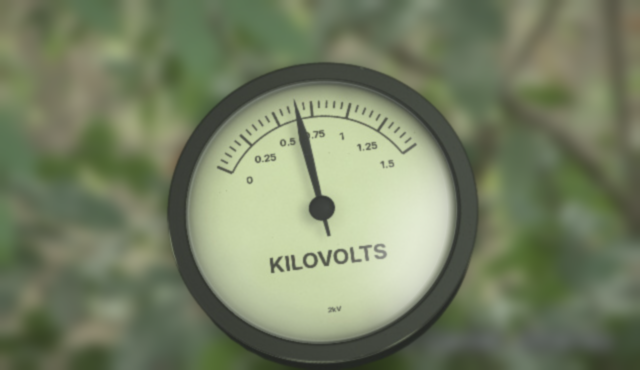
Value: value=0.65 unit=kV
